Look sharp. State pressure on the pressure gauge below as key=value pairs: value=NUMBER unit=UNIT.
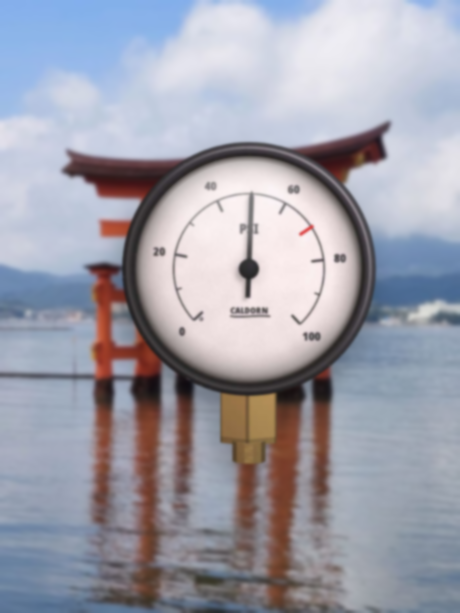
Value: value=50 unit=psi
